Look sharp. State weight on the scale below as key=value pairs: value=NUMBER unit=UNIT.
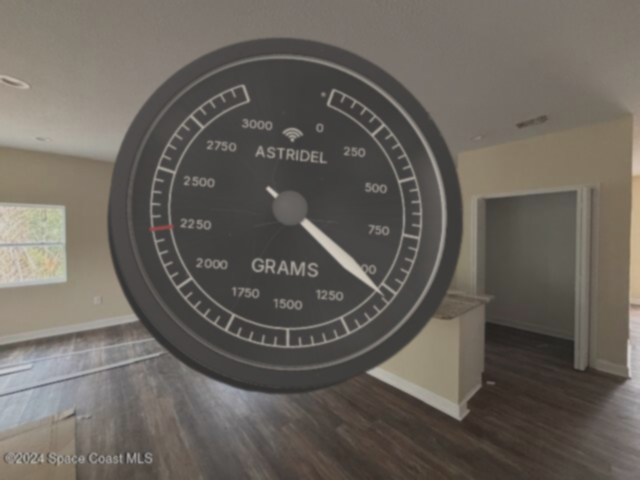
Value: value=1050 unit=g
